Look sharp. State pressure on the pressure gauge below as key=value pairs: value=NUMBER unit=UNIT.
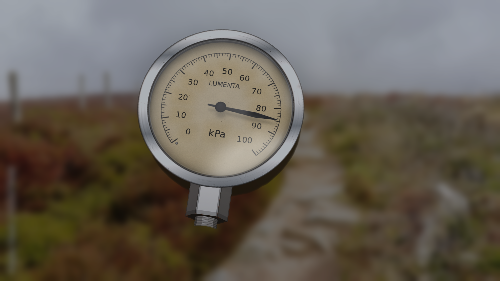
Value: value=85 unit=kPa
